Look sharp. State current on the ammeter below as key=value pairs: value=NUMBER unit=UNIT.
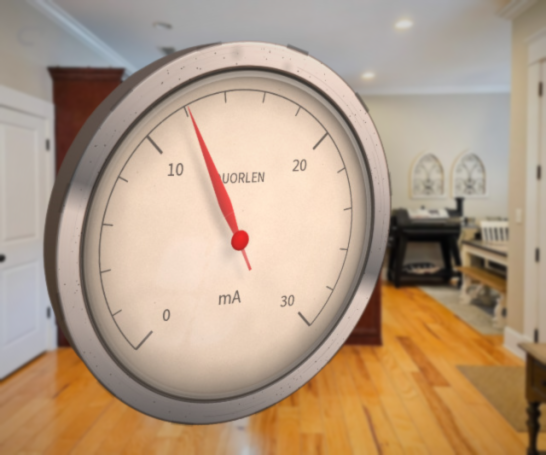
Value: value=12 unit=mA
